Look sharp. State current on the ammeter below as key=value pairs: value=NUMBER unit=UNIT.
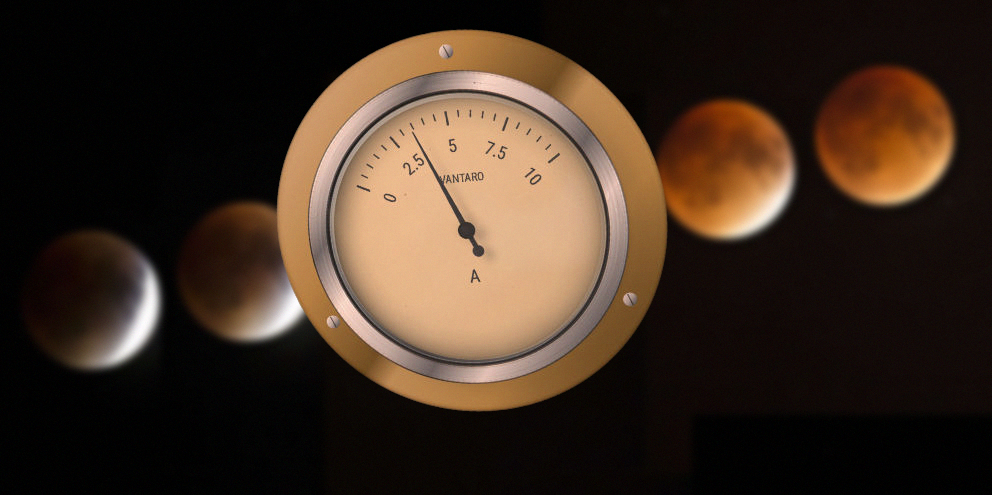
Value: value=3.5 unit=A
